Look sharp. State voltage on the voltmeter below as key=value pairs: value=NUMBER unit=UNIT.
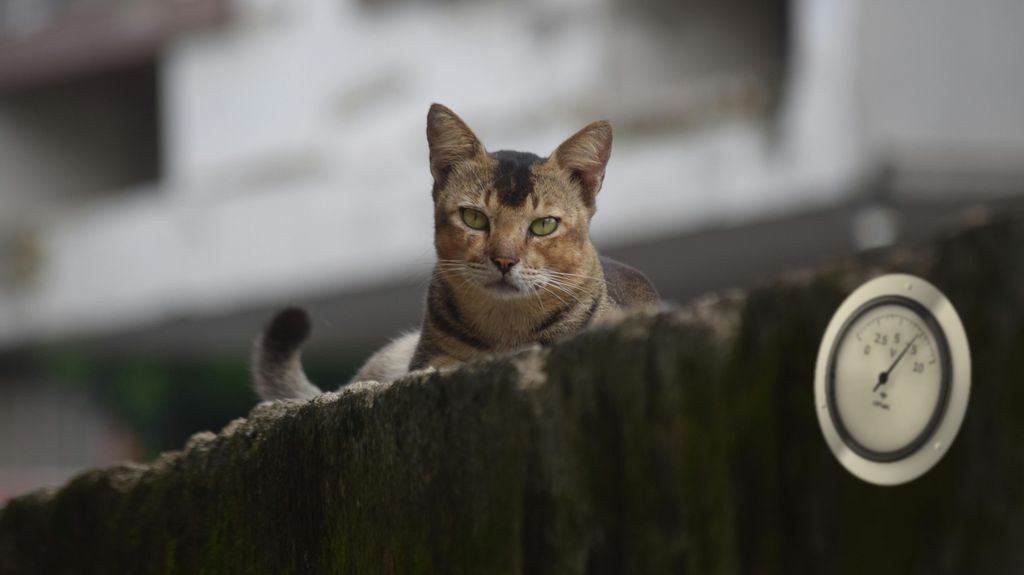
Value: value=7.5 unit=V
